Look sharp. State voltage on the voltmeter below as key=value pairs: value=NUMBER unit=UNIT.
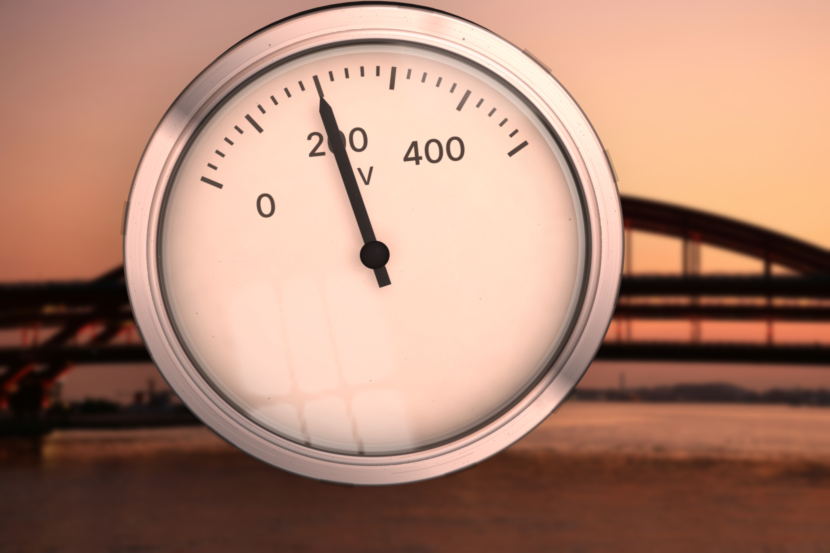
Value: value=200 unit=V
